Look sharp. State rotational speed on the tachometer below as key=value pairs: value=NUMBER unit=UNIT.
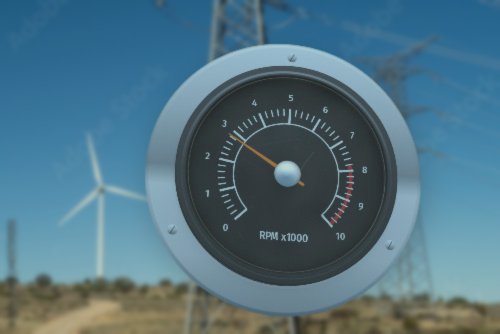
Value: value=2800 unit=rpm
